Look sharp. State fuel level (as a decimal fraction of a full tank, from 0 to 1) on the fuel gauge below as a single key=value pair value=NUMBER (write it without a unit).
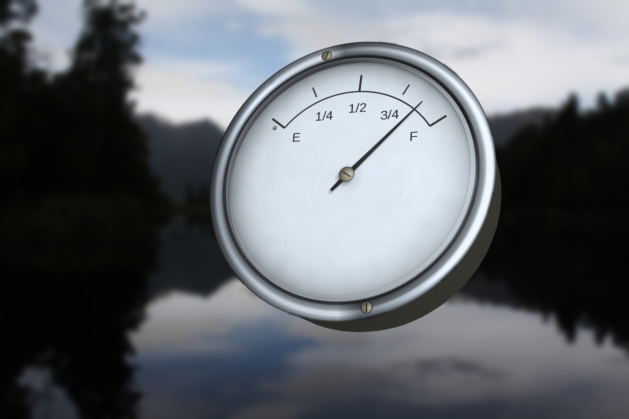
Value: value=0.875
